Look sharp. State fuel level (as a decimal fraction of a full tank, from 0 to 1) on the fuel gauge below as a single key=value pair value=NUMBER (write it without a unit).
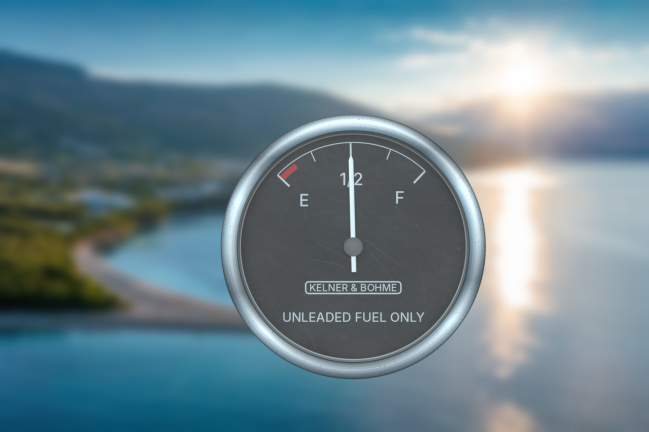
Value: value=0.5
